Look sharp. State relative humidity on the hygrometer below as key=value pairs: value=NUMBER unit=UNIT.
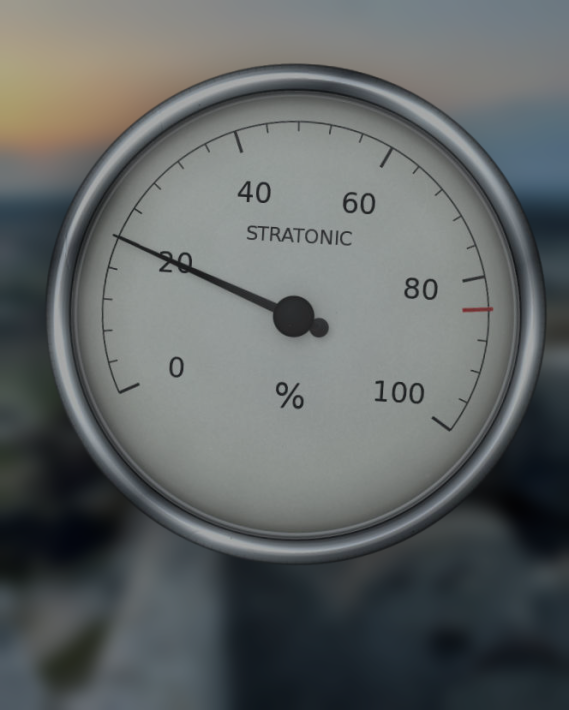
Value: value=20 unit=%
